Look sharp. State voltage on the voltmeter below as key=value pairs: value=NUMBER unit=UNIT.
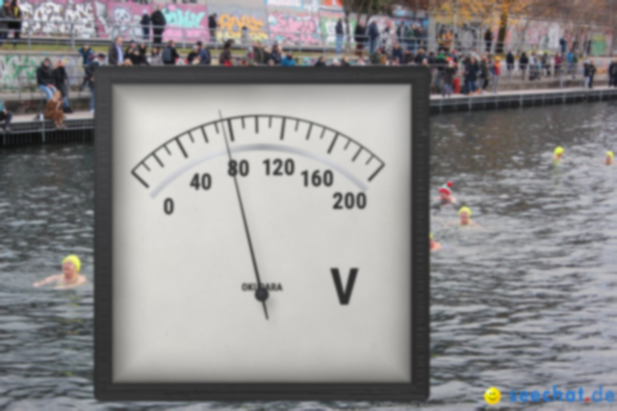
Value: value=75 unit=V
